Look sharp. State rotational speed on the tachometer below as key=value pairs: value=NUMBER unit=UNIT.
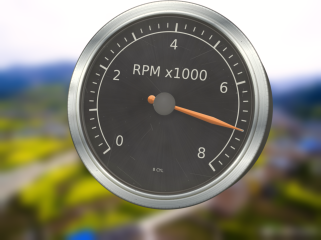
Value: value=7000 unit=rpm
